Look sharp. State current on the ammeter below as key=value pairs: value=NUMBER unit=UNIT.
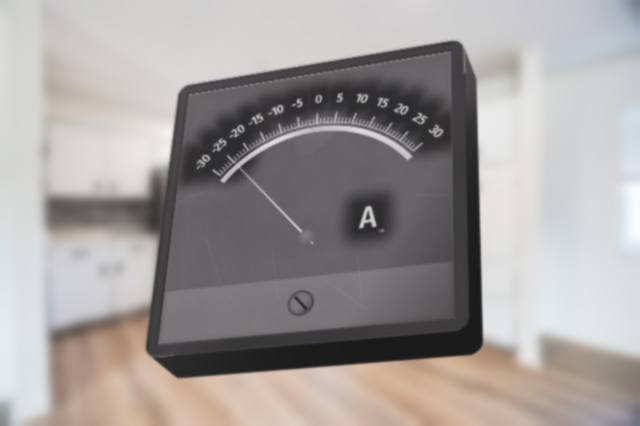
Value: value=-25 unit=A
